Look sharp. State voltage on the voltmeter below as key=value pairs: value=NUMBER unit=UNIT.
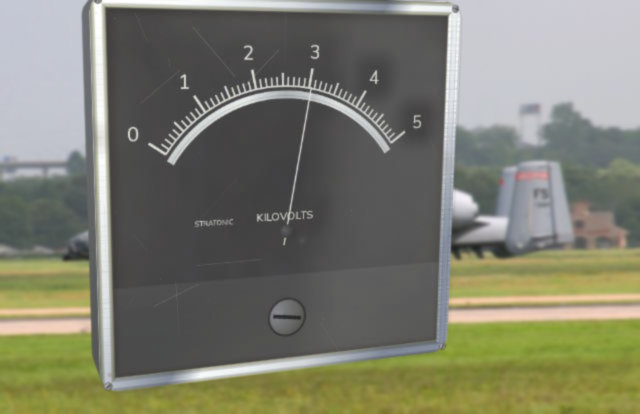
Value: value=3 unit=kV
